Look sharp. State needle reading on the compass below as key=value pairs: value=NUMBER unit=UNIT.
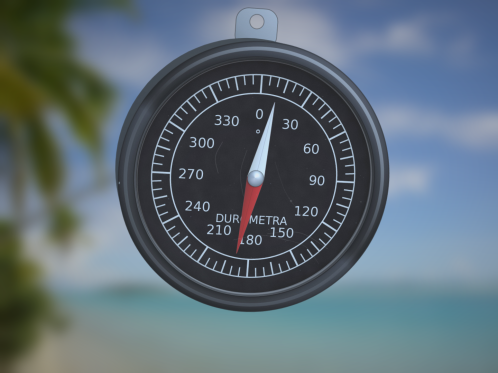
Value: value=190 unit=°
